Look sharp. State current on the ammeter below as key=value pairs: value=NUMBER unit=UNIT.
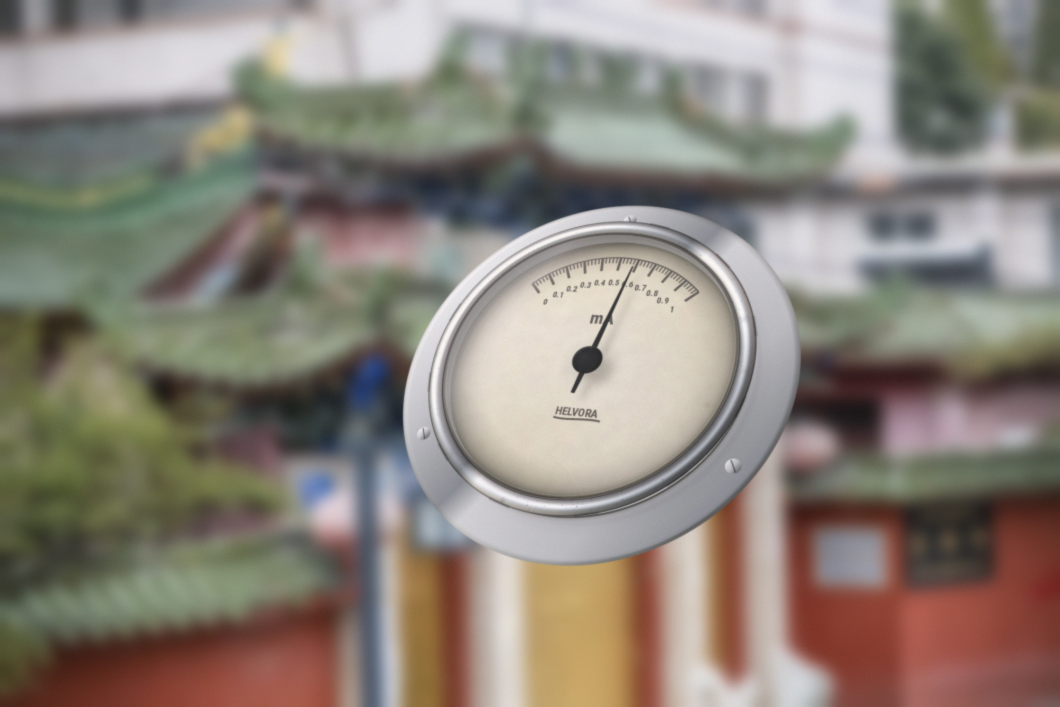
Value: value=0.6 unit=mA
